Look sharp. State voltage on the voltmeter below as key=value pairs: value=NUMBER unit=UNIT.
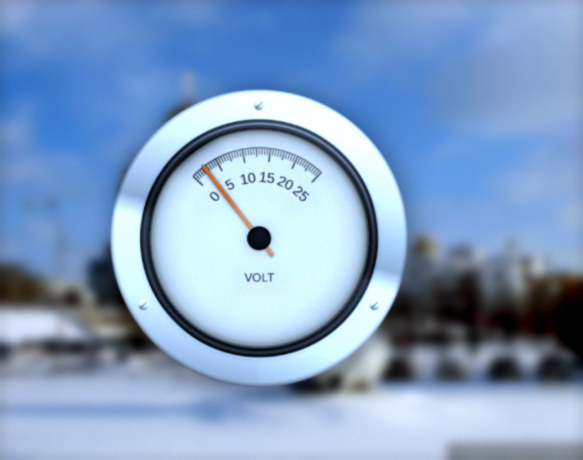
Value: value=2.5 unit=V
